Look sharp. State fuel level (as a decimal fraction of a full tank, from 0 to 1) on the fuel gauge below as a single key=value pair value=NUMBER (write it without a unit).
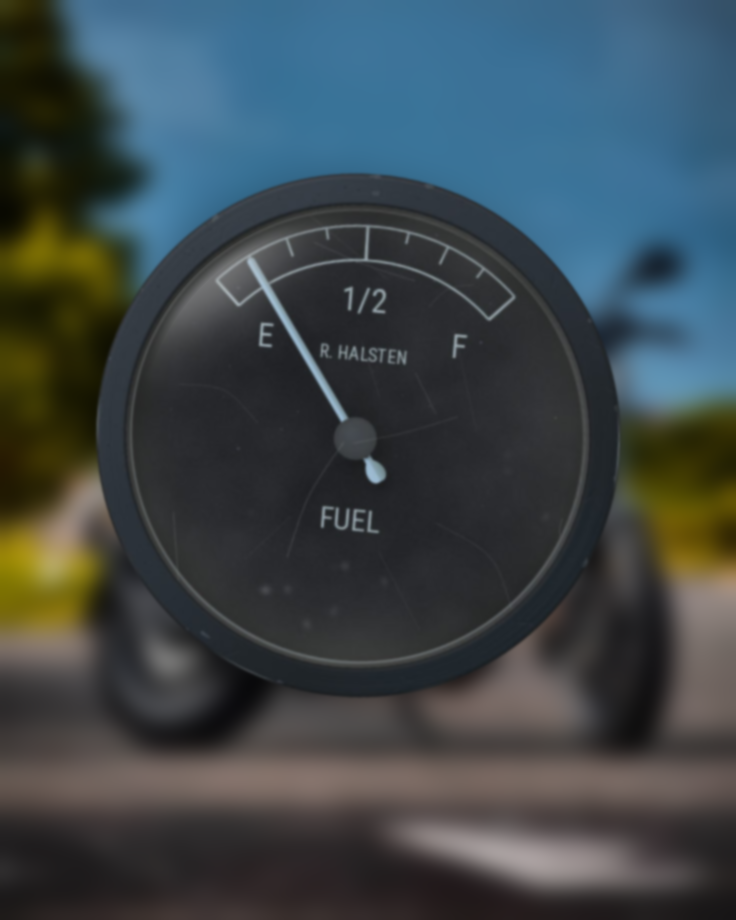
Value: value=0.125
